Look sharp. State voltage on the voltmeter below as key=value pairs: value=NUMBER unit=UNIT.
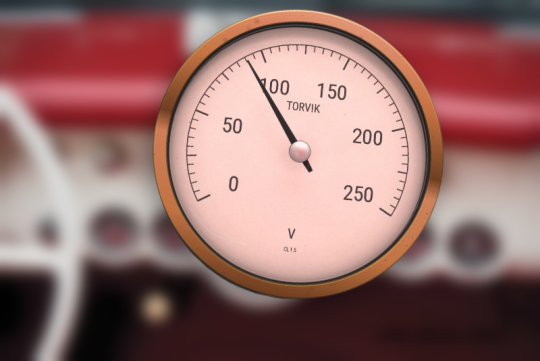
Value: value=90 unit=V
